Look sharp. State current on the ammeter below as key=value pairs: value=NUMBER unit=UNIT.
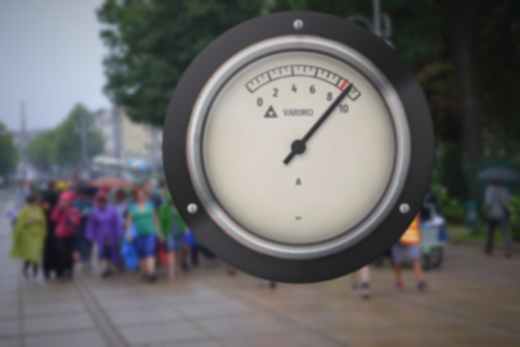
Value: value=9 unit=A
